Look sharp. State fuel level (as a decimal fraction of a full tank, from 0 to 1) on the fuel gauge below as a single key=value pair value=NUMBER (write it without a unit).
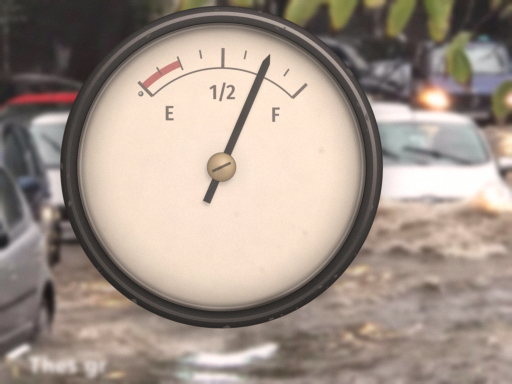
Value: value=0.75
